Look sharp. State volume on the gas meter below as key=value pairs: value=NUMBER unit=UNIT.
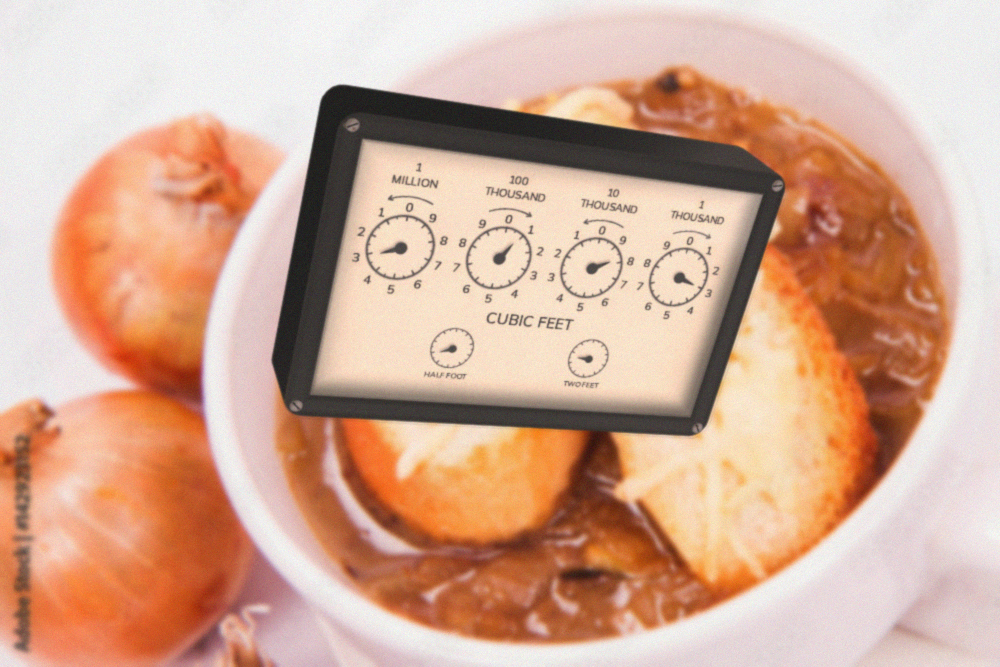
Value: value=308300 unit=ft³
